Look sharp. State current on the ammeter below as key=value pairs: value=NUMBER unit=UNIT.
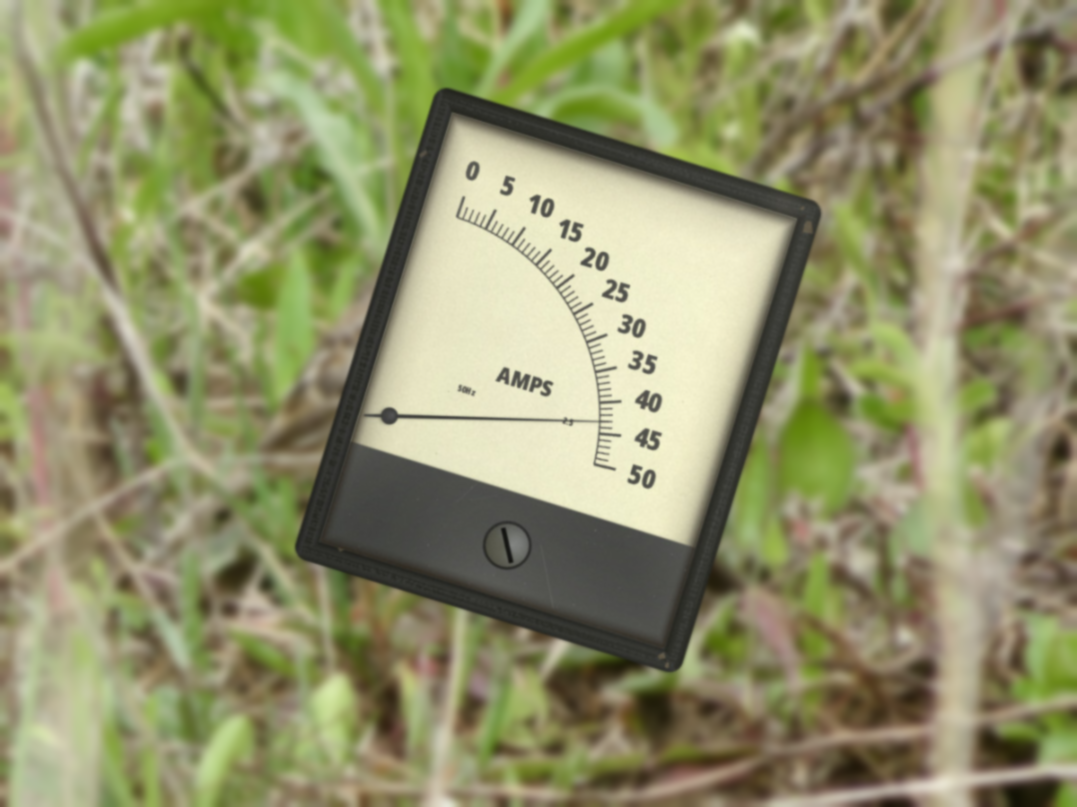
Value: value=43 unit=A
